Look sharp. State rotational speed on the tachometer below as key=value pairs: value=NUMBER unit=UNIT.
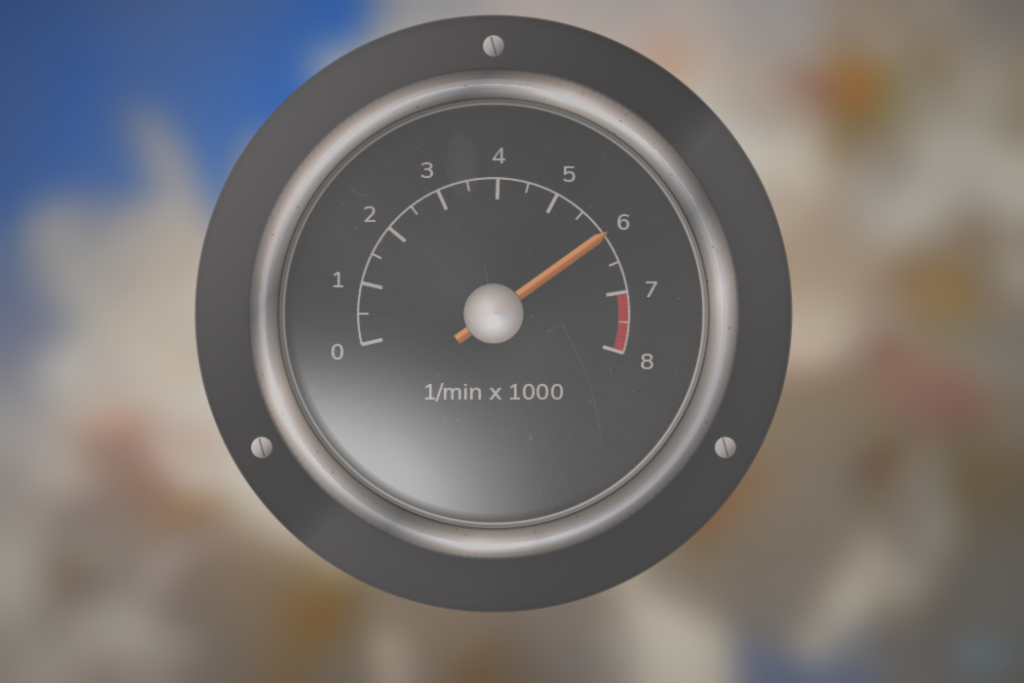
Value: value=6000 unit=rpm
